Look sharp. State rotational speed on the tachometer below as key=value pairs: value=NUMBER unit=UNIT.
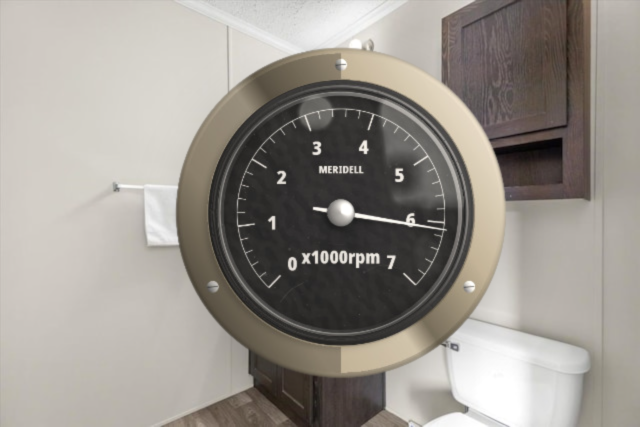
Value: value=6100 unit=rpm
